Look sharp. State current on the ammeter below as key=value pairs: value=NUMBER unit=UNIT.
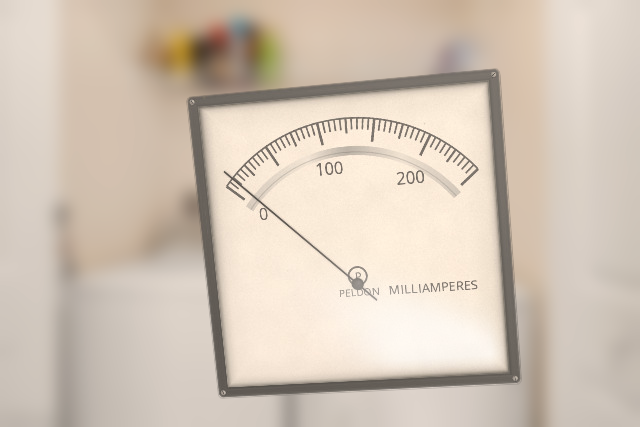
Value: value=10 unit=mA
